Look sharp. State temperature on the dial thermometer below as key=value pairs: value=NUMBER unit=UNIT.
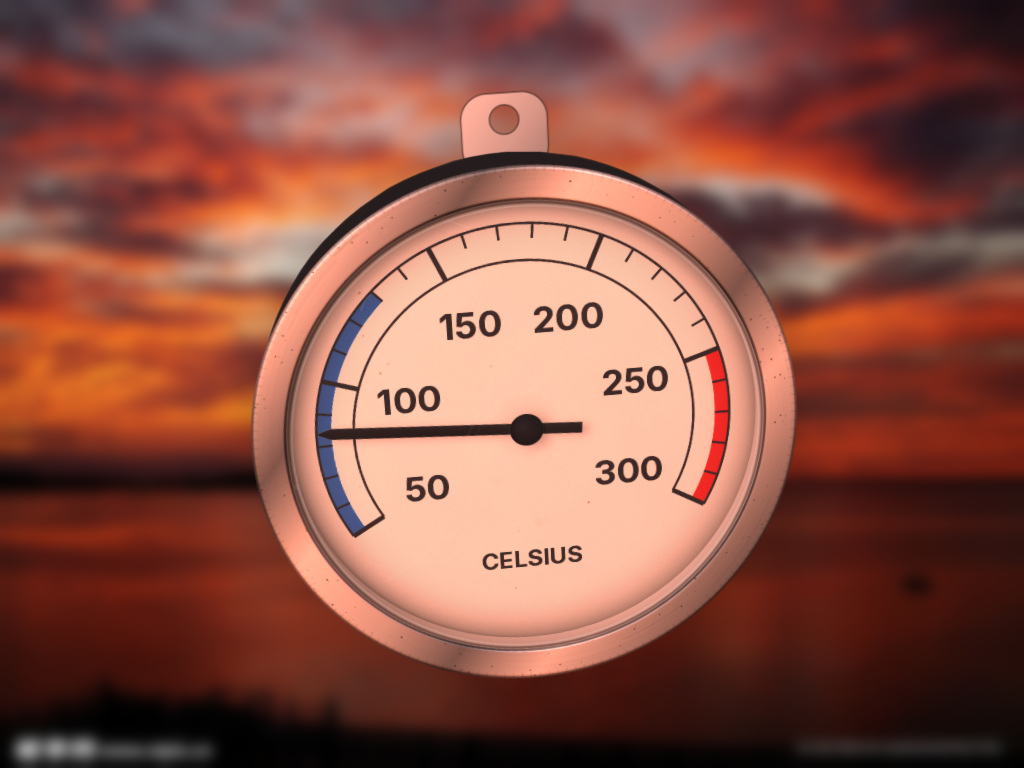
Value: value=85 unit=°C
